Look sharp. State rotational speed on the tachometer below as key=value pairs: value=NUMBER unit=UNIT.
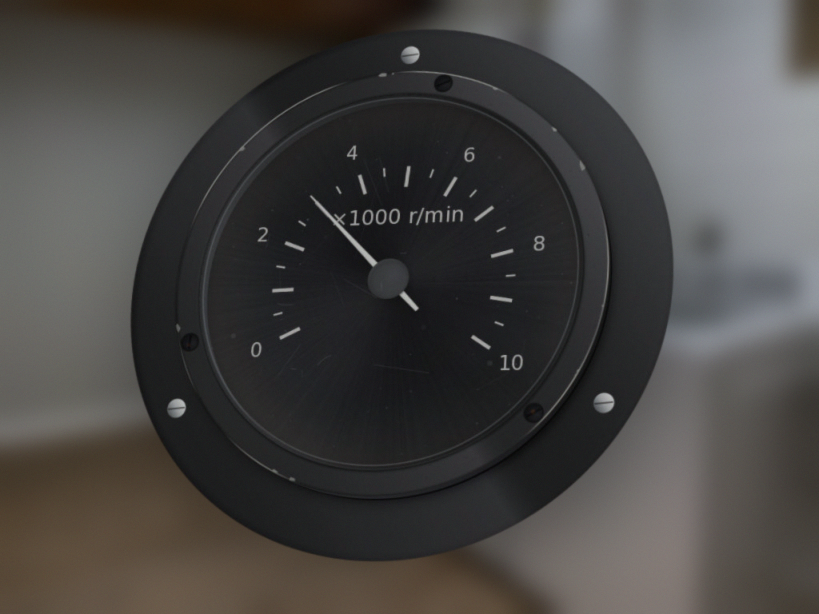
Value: value=3000 unit=rpm
